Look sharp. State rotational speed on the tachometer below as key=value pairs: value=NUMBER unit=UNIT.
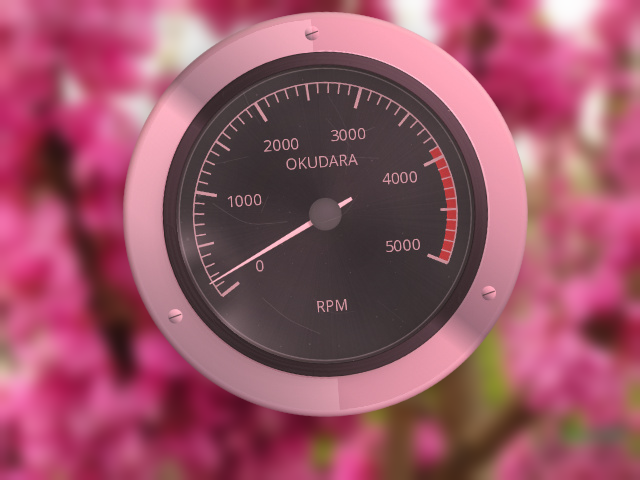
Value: value=150 unit=rpm
